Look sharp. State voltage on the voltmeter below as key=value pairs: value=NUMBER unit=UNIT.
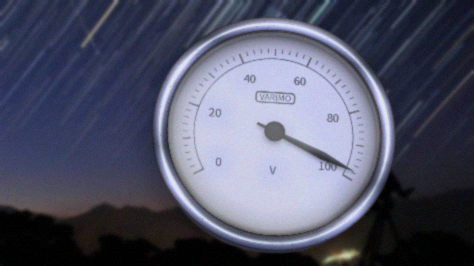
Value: value=98 unit=V
